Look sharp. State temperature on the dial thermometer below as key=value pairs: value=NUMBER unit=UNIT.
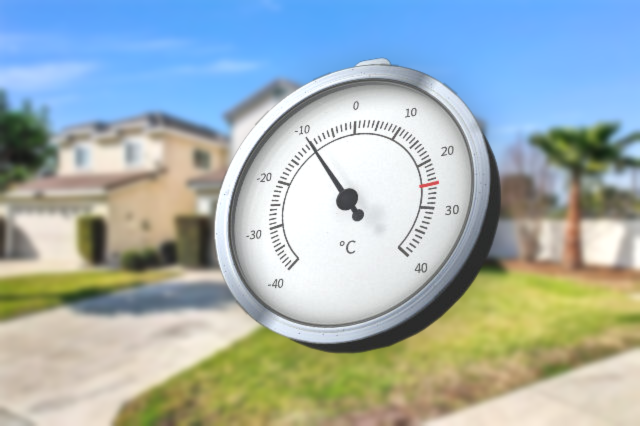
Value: value=-10 unit=°C
